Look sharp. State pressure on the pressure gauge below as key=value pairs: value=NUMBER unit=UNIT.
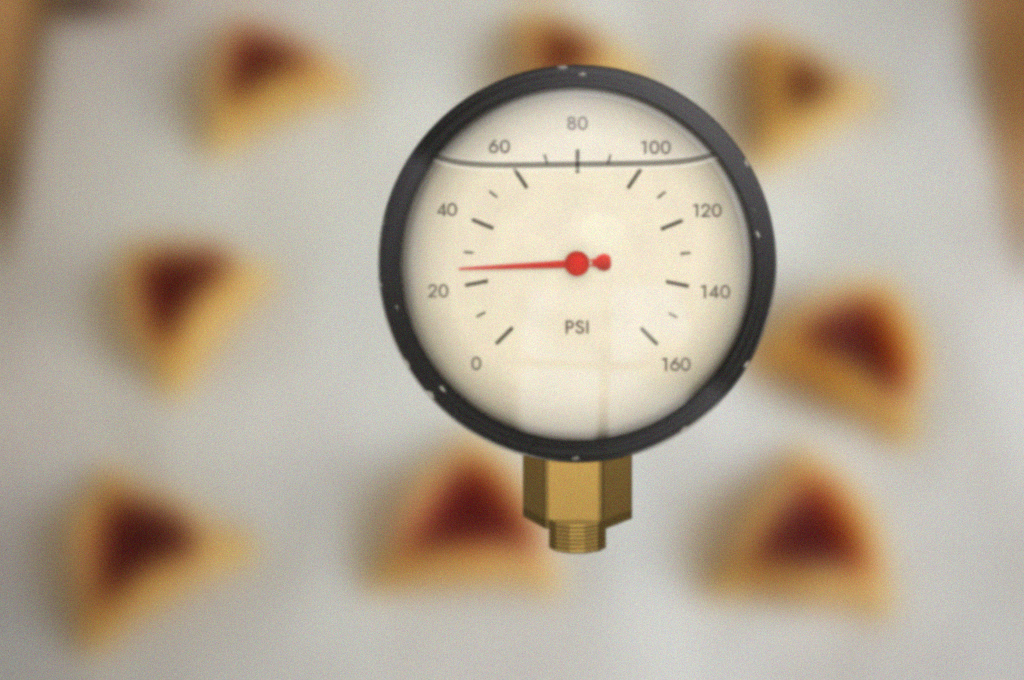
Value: value=25 unit=psi
